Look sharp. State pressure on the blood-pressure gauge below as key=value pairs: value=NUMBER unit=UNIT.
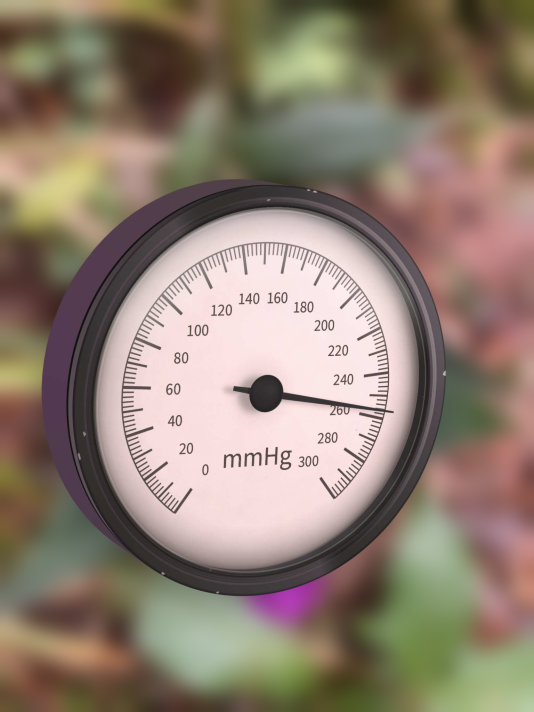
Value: value=256 unit=mmHg
